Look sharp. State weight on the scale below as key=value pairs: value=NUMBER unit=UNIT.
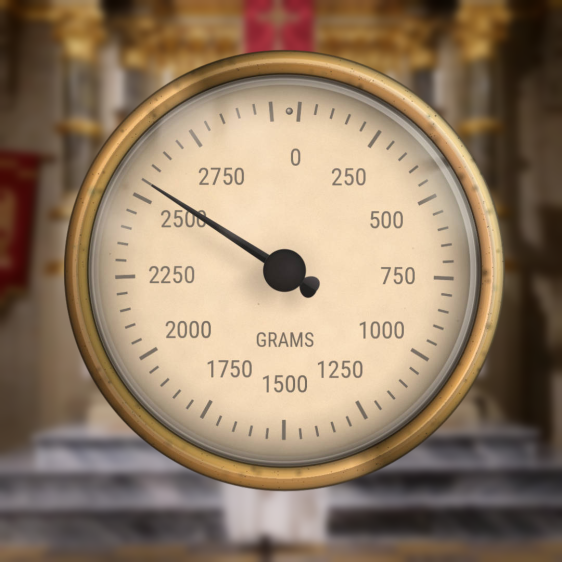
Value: value=2550 unit=g
